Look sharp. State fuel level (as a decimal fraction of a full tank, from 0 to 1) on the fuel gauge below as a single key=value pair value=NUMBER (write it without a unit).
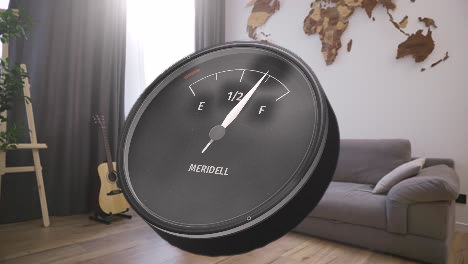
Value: value=0.75
